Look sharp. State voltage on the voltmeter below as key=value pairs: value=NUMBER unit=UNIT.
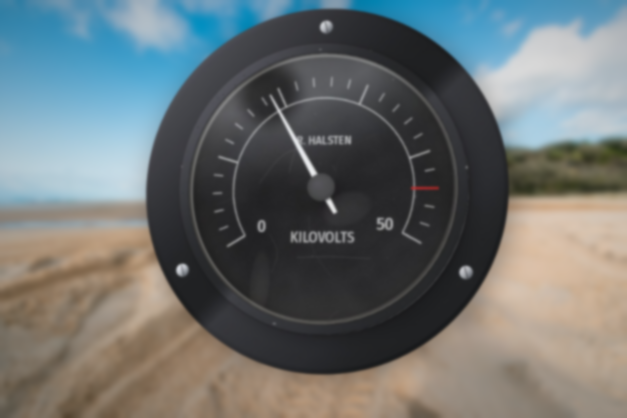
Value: value=19 unit=kV
